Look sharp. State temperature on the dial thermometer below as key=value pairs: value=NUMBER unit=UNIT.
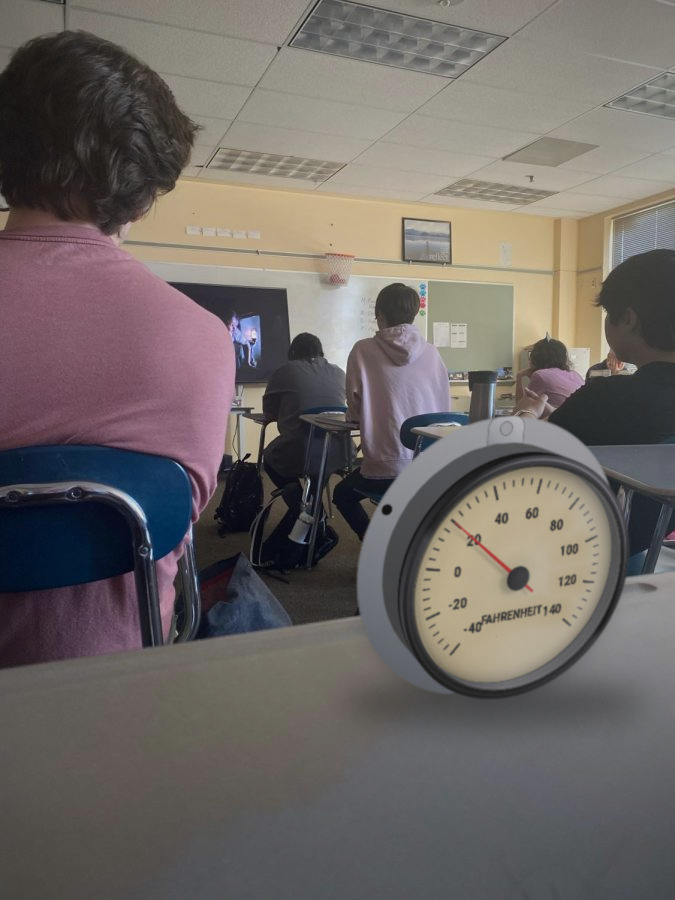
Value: value=20 unit=°F
